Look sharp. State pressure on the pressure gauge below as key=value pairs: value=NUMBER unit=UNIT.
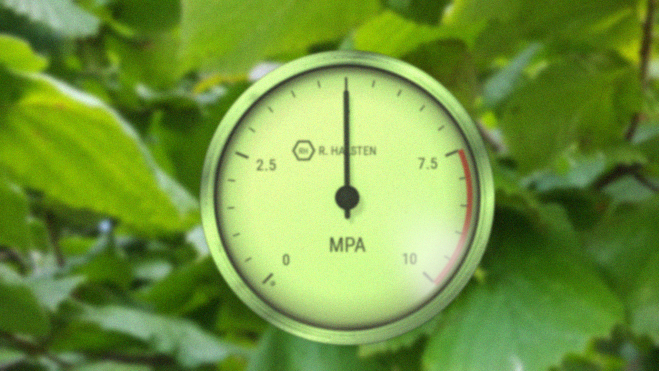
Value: value=5 unit=MPa
